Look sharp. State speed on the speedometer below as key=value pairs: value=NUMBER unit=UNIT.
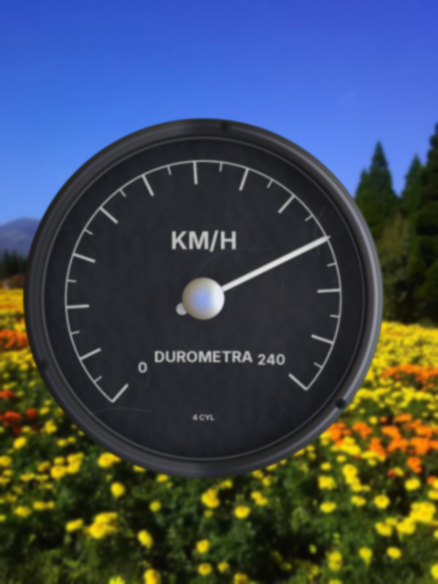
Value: value=180 unit=km/h
